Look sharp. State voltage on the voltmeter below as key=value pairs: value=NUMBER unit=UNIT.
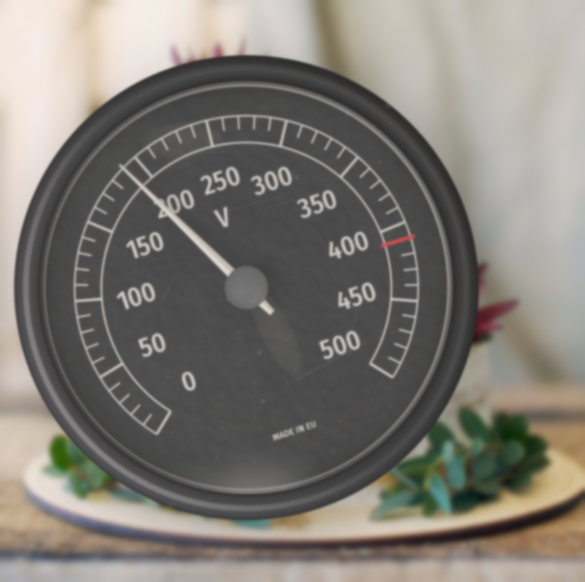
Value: value=190 unit=V
